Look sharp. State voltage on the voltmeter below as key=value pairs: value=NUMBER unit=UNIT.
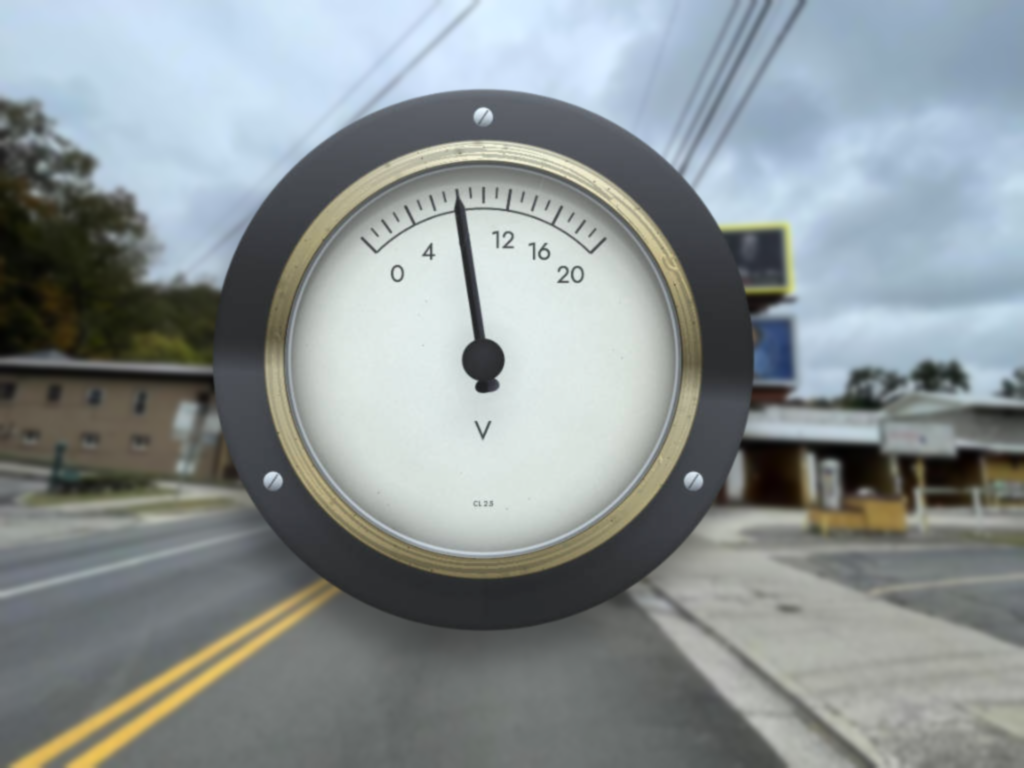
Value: value=8 unit=V
